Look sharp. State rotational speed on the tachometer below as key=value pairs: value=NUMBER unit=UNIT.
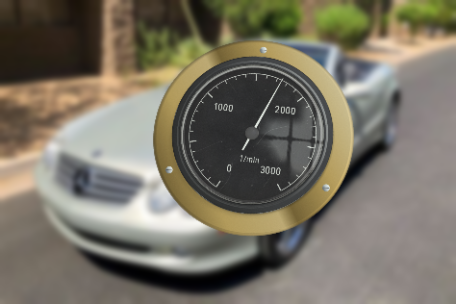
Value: value=1750 unit=rpm
